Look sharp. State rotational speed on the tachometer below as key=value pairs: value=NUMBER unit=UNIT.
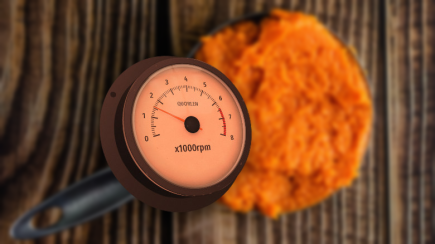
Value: value=1500 unit=rpm
